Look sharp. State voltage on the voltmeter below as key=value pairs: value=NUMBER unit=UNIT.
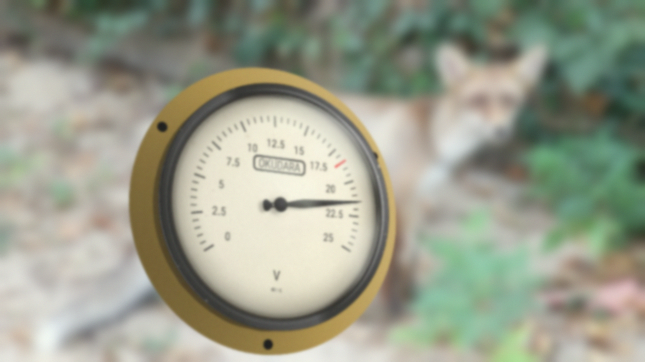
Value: value=21.5 unit=V
